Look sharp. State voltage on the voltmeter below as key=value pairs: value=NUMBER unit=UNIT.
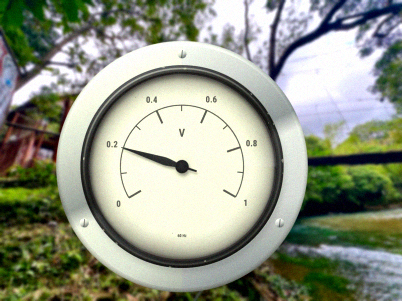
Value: value=0.2 unit=V
